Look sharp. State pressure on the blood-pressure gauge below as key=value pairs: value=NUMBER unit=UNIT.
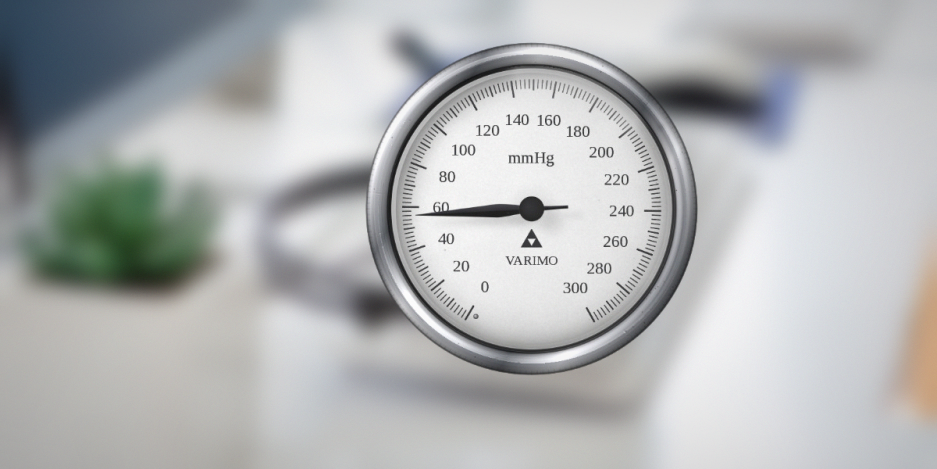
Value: value=56 unit=mmHg
